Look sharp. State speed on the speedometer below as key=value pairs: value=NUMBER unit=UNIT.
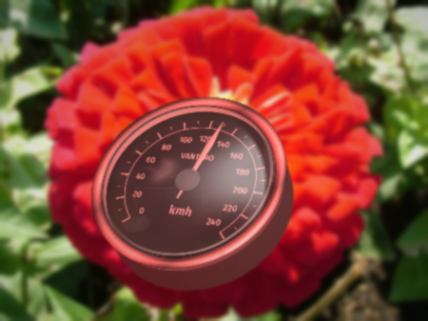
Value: value=130 unit=km/h
